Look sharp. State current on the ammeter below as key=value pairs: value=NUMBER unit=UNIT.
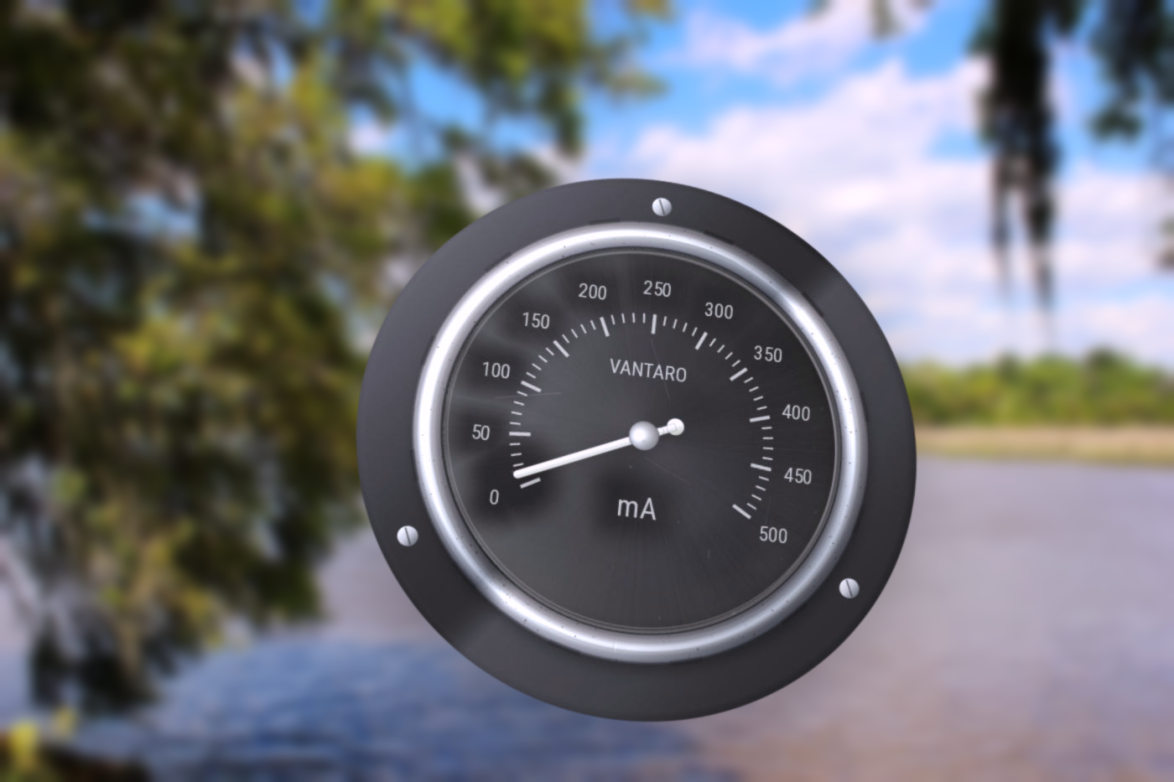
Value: value=10 unit=mA
